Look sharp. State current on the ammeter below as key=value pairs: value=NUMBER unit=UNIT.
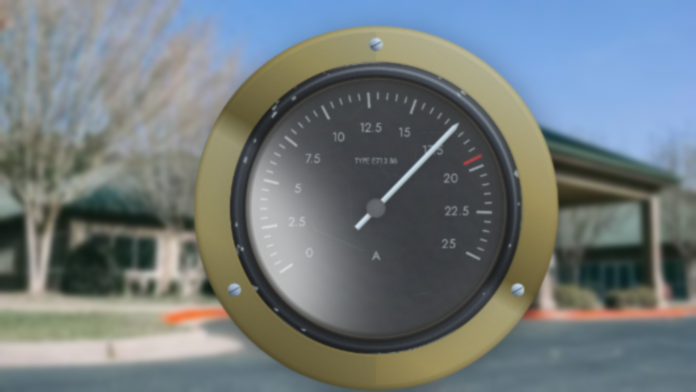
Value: value=17.5 unit=A
